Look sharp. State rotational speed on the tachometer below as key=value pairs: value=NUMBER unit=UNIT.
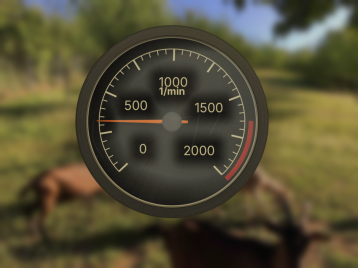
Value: value=325 unit=rpm
